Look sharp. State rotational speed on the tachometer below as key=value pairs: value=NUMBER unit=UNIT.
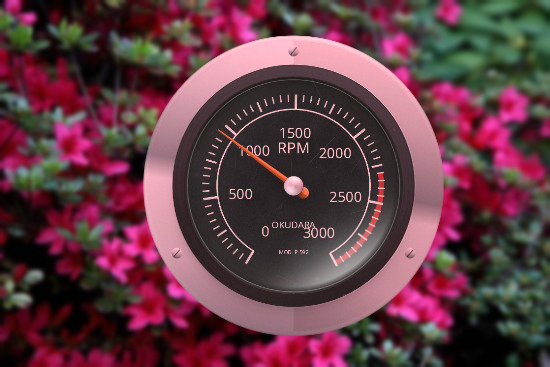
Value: value=950 unit=rpm
